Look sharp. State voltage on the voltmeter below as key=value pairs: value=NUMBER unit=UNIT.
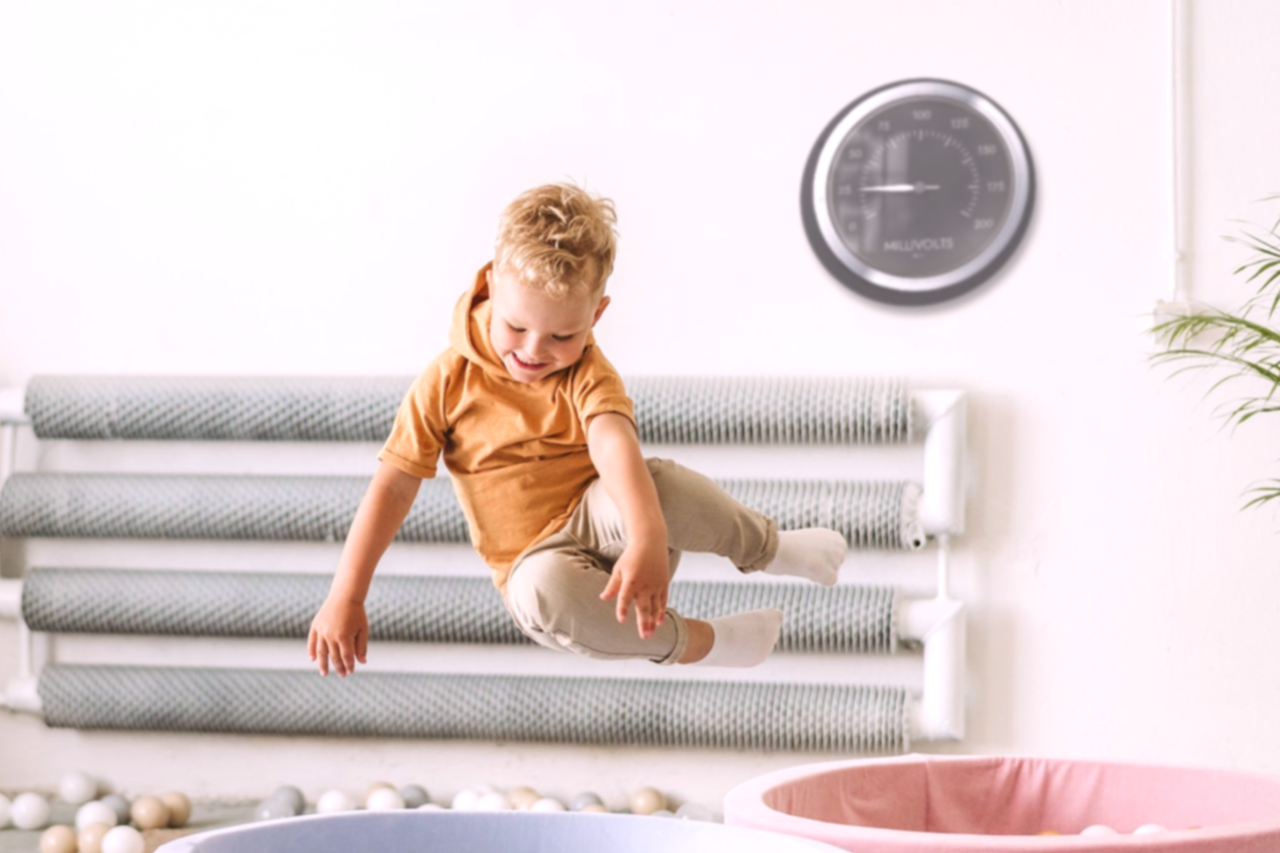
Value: value=25 unit=mV
